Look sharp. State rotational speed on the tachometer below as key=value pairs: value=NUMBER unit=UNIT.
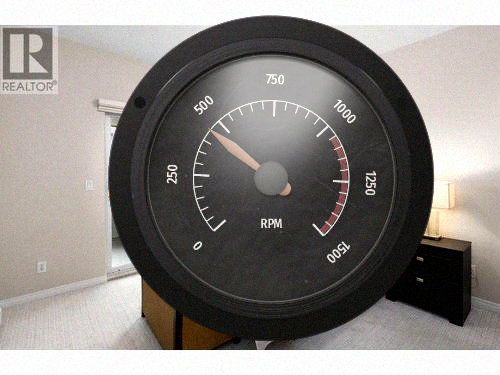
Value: value=450 unit=rpm
